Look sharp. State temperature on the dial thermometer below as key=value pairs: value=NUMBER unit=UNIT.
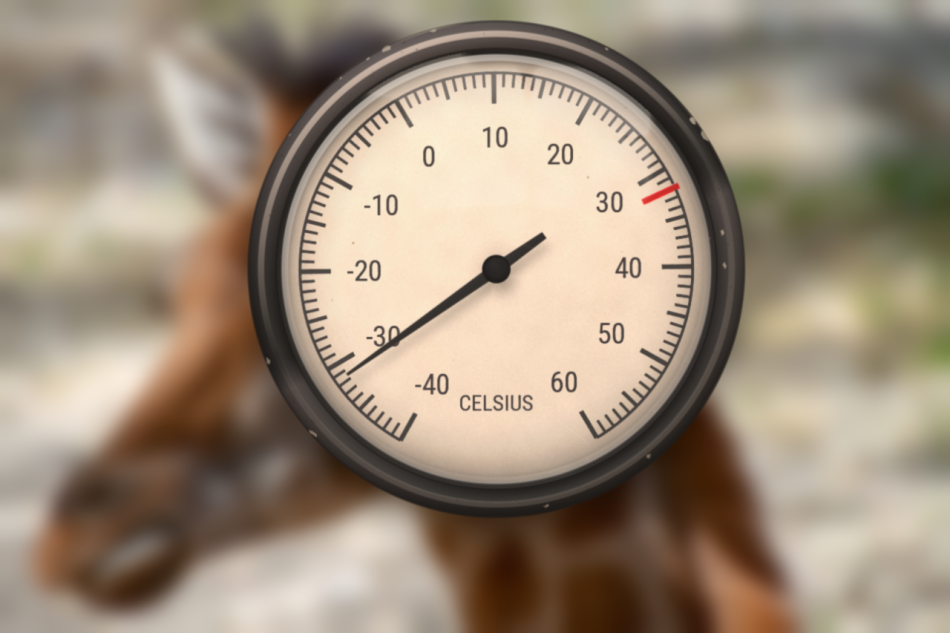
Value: value=-31.5 unit=°C
